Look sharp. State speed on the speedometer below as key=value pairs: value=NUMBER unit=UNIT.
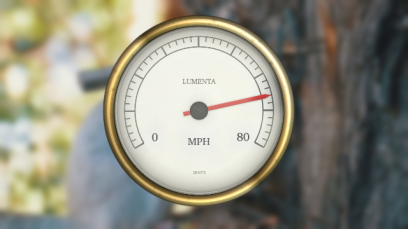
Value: value=66 unit=mph
